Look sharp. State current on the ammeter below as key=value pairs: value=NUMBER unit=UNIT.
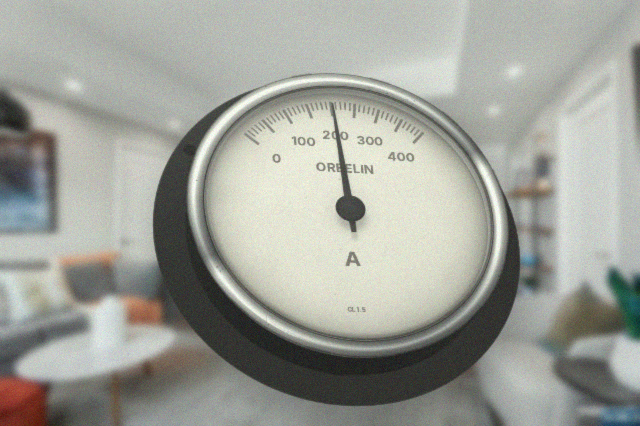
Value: value=200 unit=A
